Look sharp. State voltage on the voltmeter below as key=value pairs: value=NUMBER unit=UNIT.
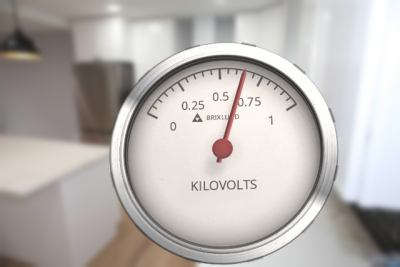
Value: value=0.65 unit=kV
